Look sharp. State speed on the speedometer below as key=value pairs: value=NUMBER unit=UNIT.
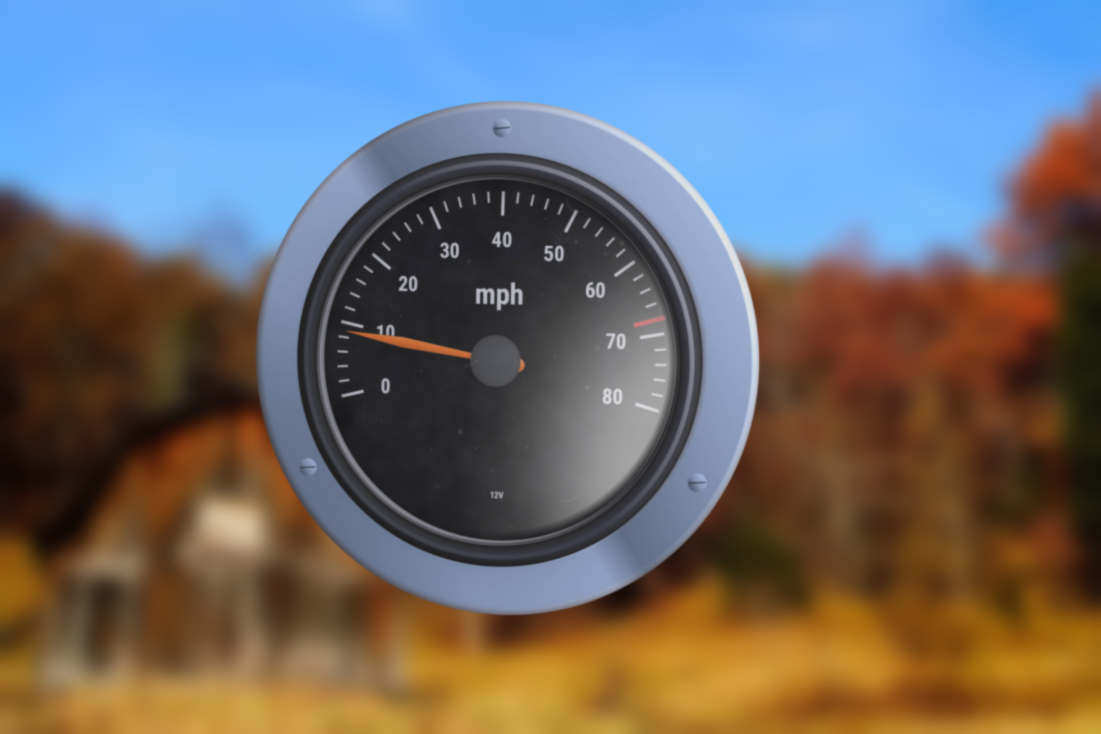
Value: value=9 unit=mph
